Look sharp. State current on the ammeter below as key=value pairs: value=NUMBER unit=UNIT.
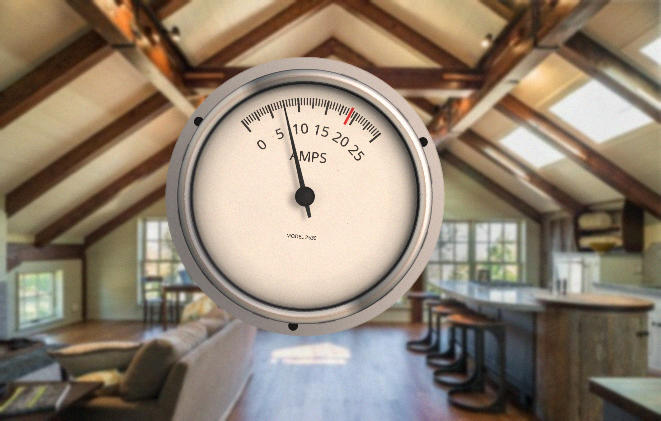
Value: value=7.5 unit=A
